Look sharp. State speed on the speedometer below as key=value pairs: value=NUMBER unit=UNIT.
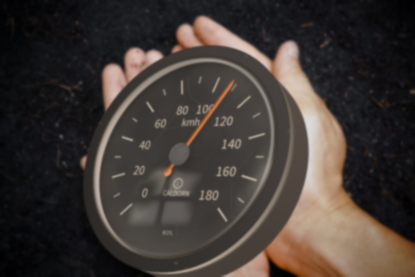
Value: value=110 unit=km/h
